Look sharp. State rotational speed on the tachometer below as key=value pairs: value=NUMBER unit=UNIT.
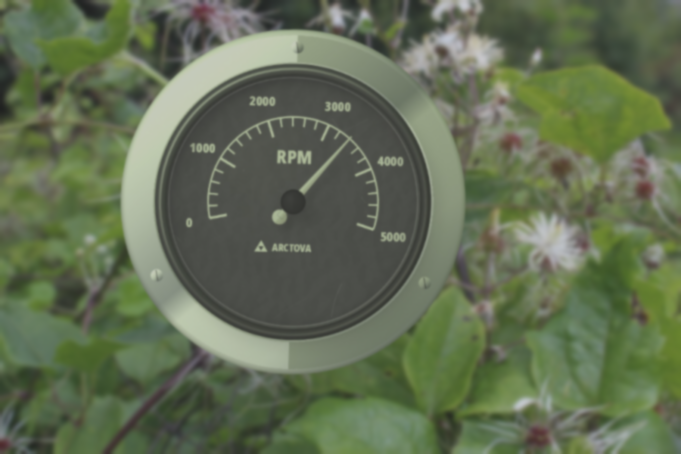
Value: value=3400 unit=rpm
